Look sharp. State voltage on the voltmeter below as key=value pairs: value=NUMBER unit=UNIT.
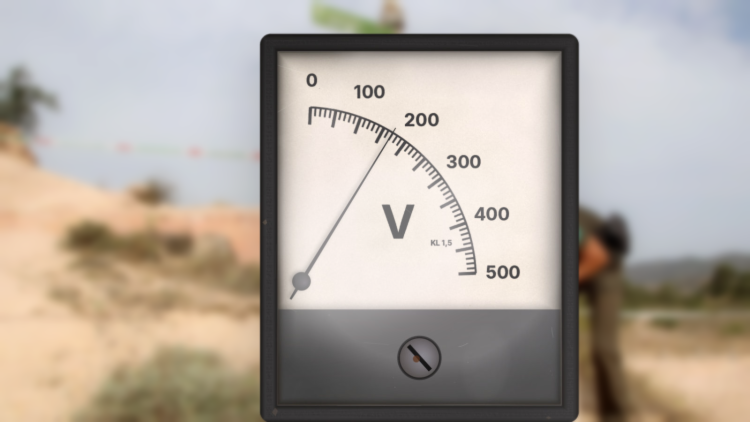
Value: value=170 unit=V
